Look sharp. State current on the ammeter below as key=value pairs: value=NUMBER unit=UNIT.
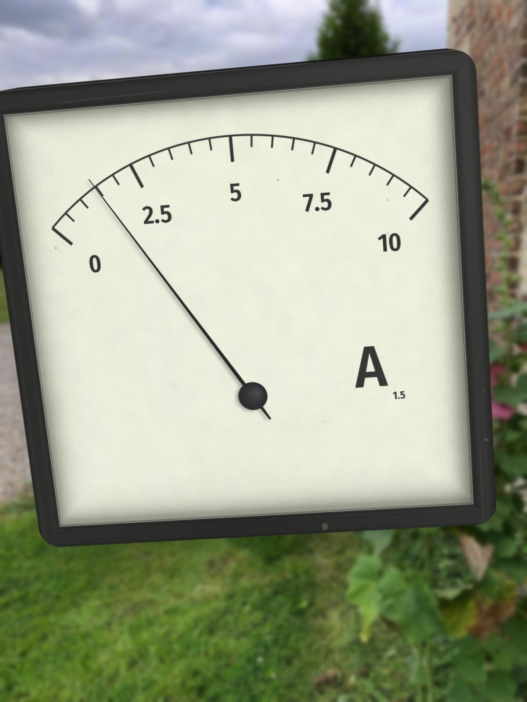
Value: value=1.5 unit=A
